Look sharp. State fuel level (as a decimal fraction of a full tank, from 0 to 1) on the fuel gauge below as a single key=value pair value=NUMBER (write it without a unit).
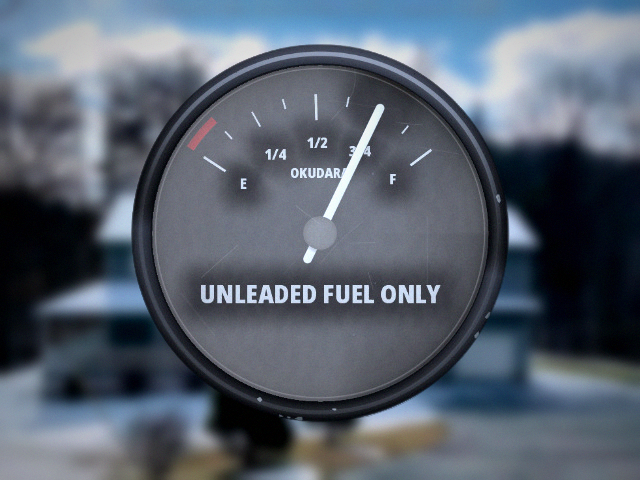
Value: value=0.75
